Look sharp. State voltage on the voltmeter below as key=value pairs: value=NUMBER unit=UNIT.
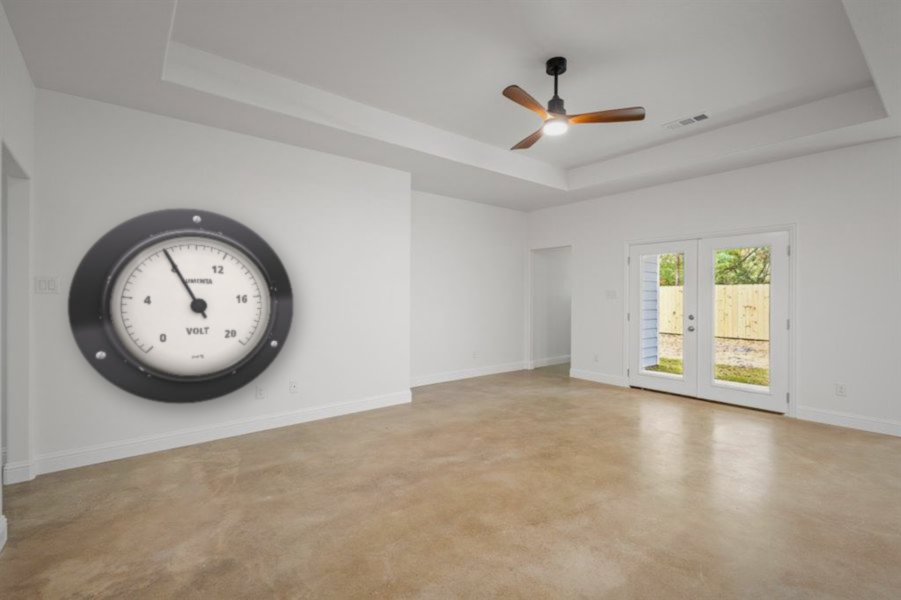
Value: value=8 unit=V
